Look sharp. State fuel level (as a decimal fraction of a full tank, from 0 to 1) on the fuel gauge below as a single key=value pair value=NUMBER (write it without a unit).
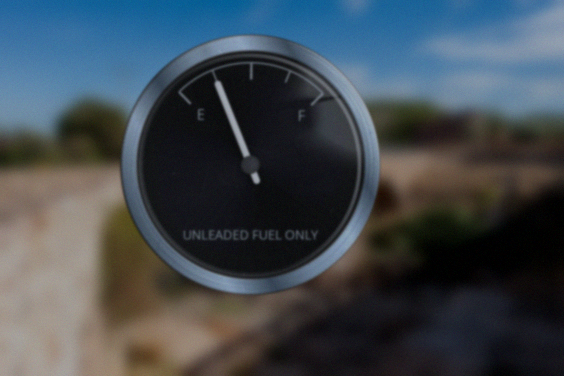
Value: value=0.25
